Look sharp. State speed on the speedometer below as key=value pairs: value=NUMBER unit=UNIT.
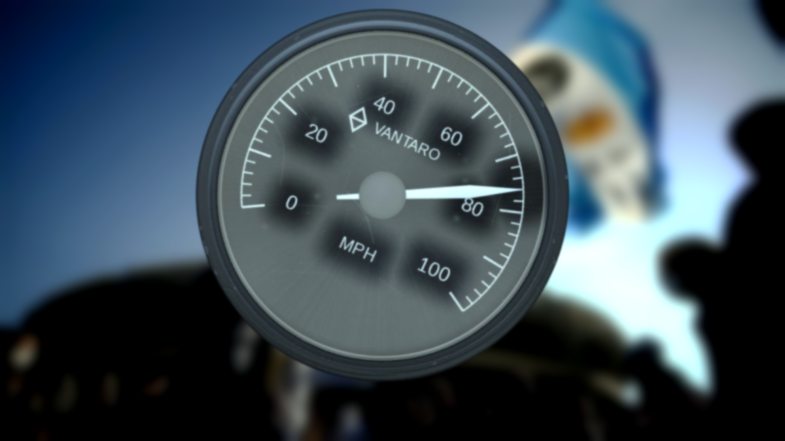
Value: value=76 unit=mph
